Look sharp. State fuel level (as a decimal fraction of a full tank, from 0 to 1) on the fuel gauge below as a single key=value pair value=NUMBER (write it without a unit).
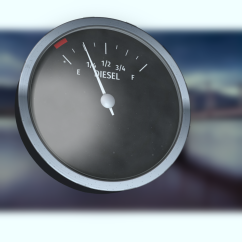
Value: value=0.25
